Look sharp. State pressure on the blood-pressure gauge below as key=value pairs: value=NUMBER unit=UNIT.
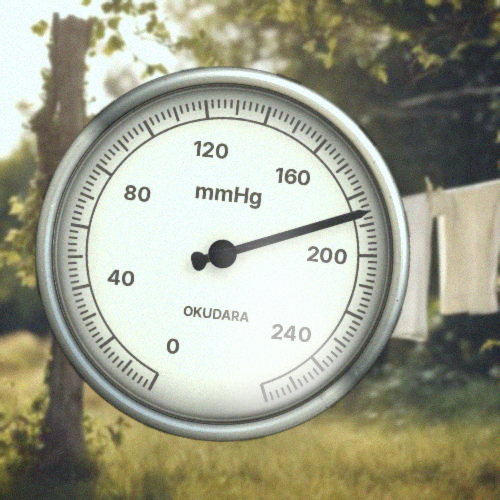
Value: value=186 unit=mmHg
